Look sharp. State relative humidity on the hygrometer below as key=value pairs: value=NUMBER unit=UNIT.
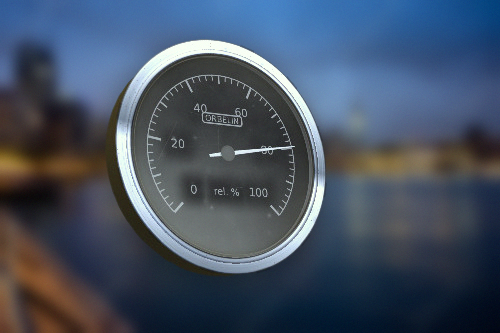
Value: value=80 unit=%
